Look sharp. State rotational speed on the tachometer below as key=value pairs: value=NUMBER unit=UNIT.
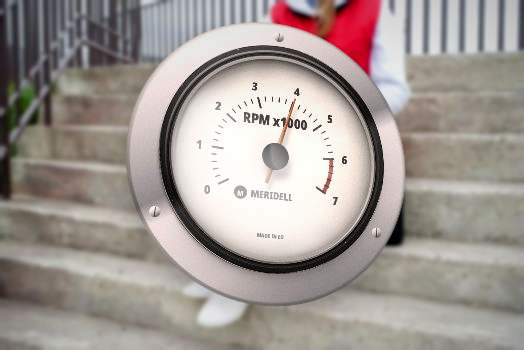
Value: value=4000 unit=rpm
